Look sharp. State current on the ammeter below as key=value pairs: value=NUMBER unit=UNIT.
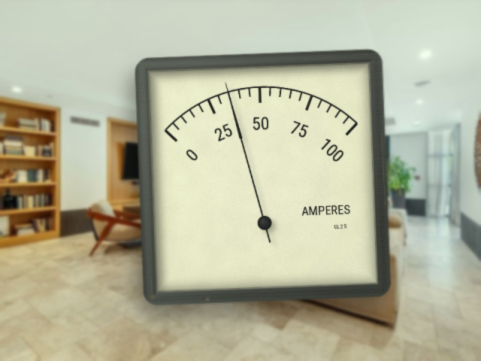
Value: value=35 unit=A
